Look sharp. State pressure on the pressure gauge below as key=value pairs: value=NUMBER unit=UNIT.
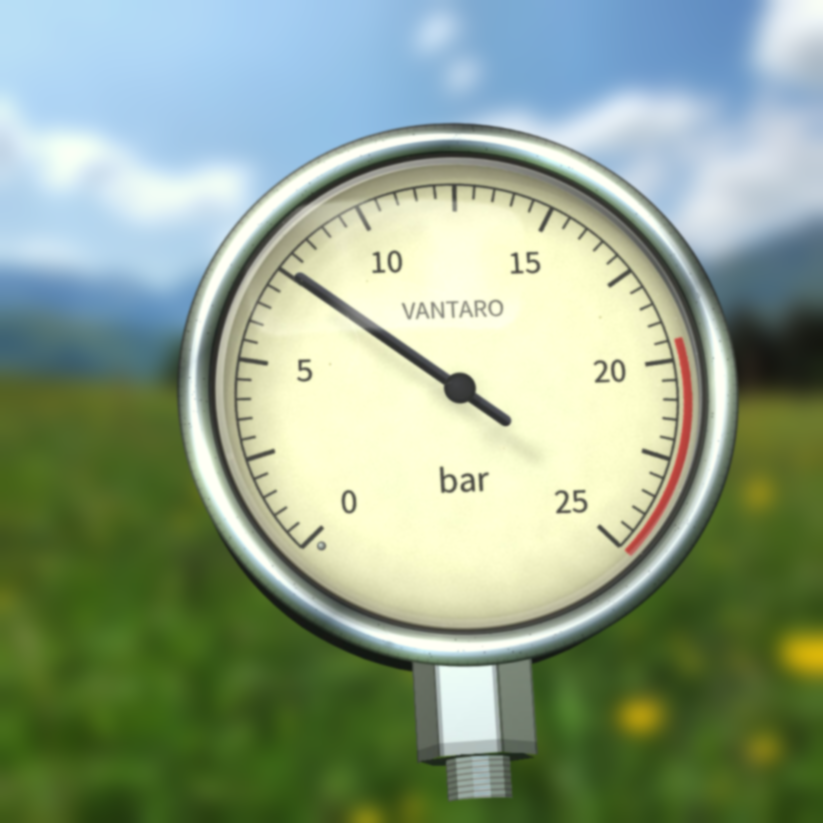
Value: value=7.5 unit=bar
